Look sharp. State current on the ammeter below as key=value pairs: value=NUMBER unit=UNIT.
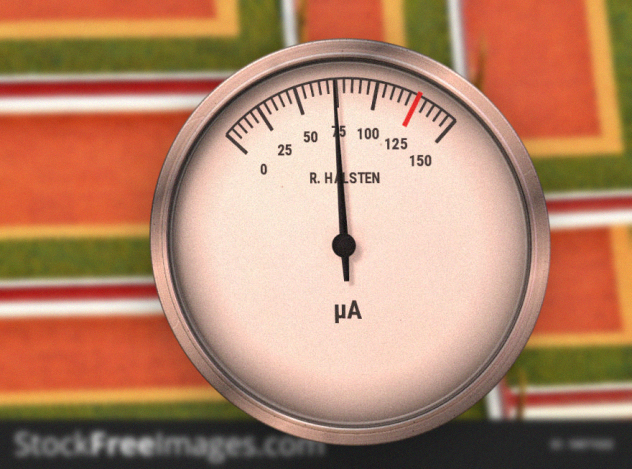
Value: value=75 unit=µA
